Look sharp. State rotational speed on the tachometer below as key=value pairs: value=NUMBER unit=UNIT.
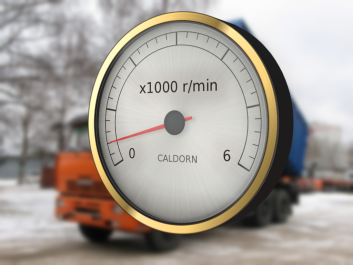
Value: value=400 unit=rpm
